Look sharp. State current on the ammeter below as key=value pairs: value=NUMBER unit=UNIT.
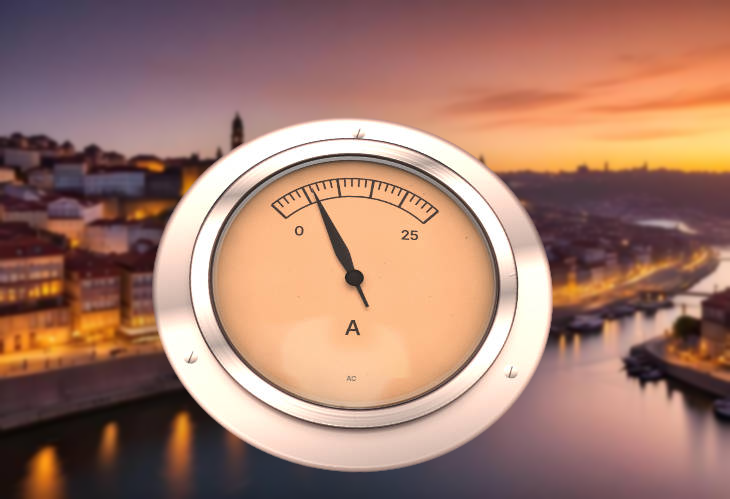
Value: value=6 unit=A
